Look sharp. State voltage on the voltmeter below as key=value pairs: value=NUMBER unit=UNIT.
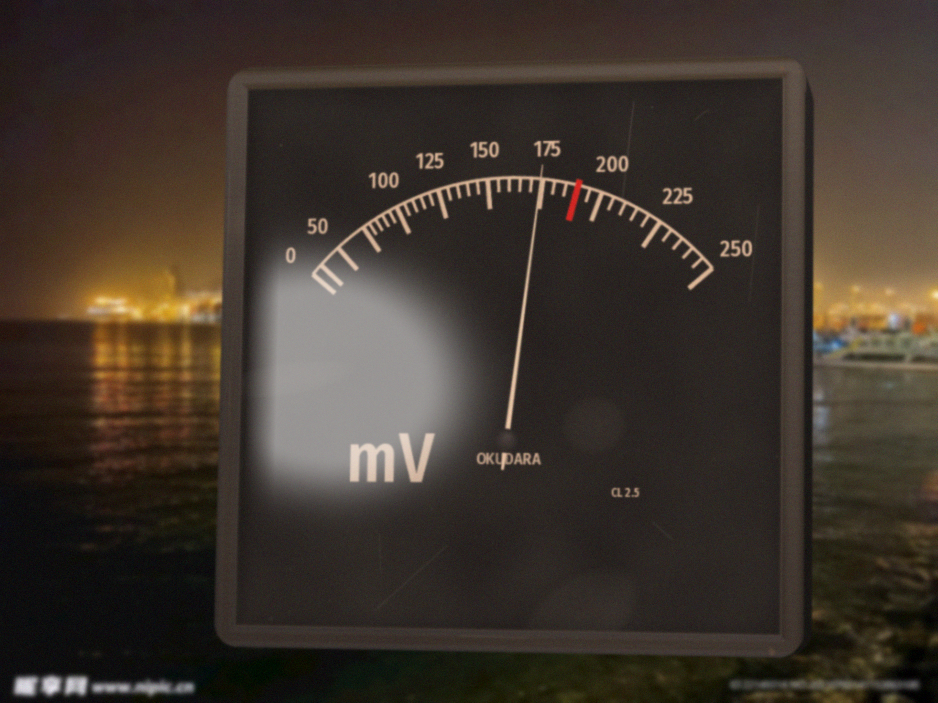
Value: value=175 unit=mV
